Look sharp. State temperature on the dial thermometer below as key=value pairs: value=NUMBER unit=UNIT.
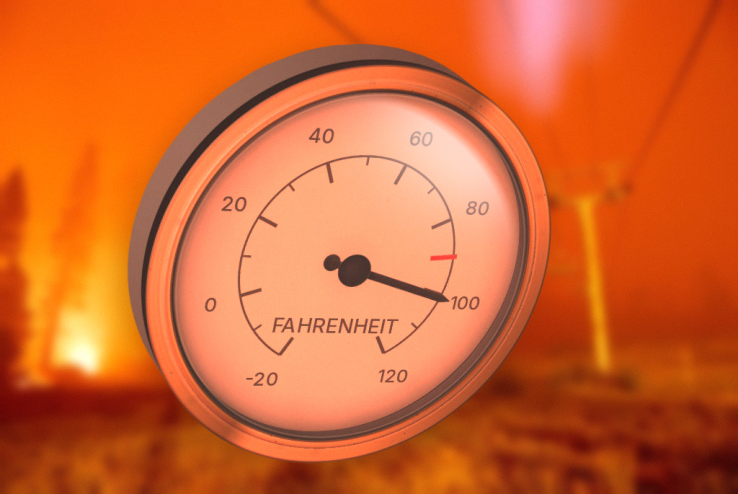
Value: value=100 unit=°F
